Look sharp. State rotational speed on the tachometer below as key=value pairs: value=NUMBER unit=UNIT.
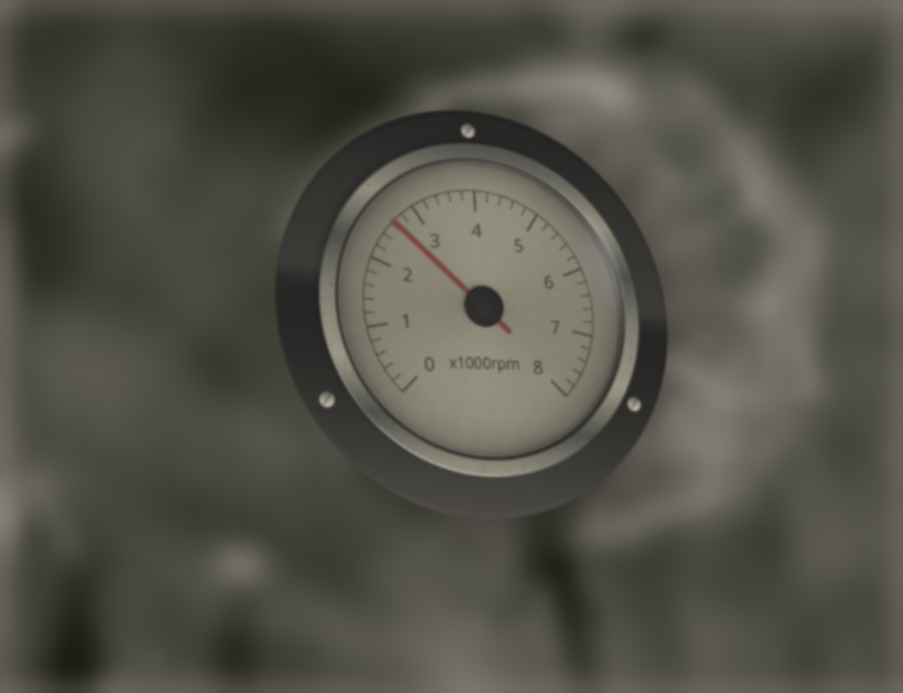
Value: value=2600 unit=rpm
